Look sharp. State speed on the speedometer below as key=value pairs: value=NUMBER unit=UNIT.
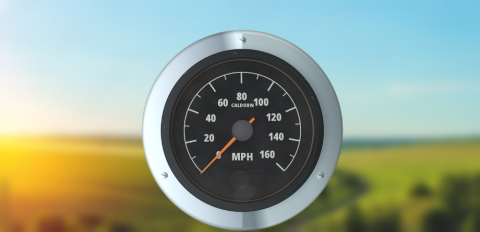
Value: value=0 unit=mph
